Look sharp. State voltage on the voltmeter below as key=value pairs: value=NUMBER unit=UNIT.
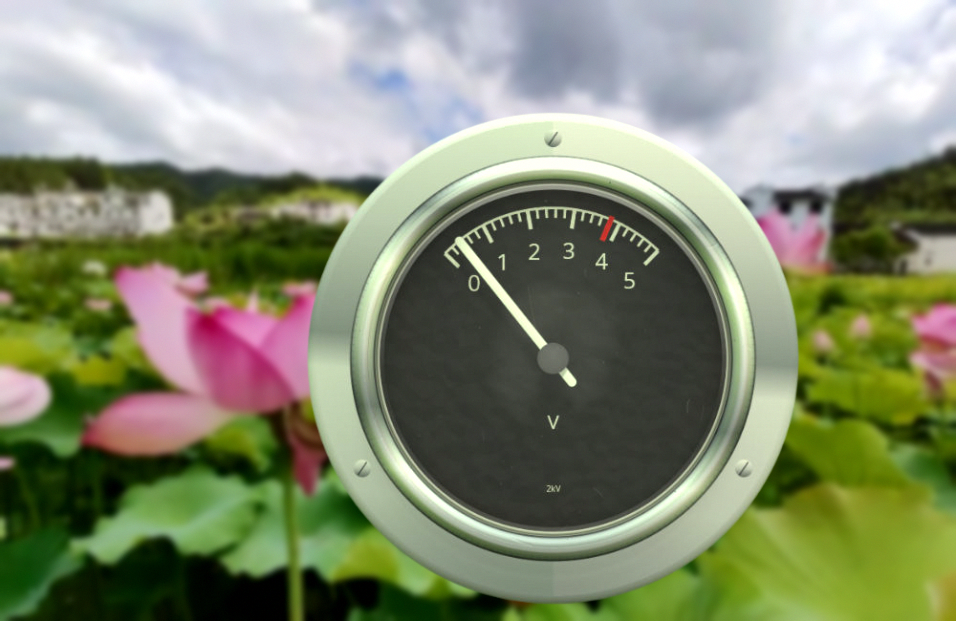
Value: value=0.4 unit=V
